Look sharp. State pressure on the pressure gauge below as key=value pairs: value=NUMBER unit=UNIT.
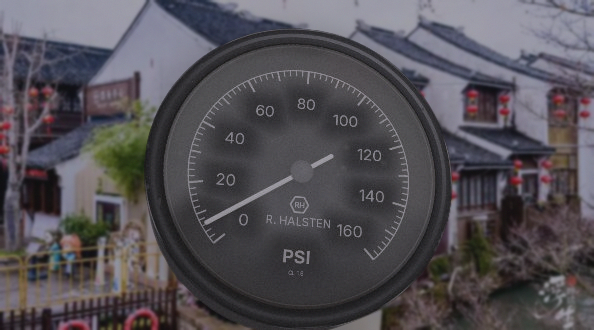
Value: value=6 unit=psi
